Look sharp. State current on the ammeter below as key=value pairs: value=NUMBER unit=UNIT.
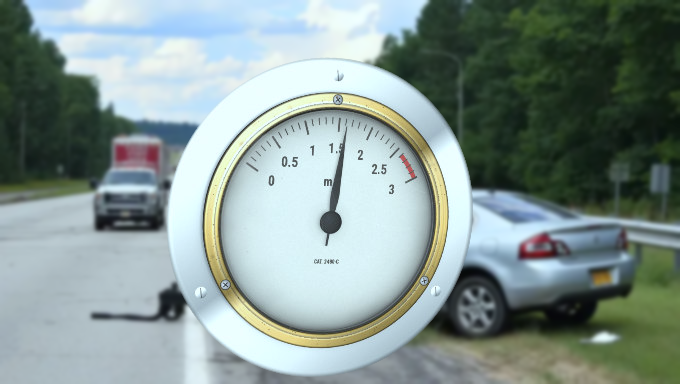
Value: value=1.6 unit=mA
